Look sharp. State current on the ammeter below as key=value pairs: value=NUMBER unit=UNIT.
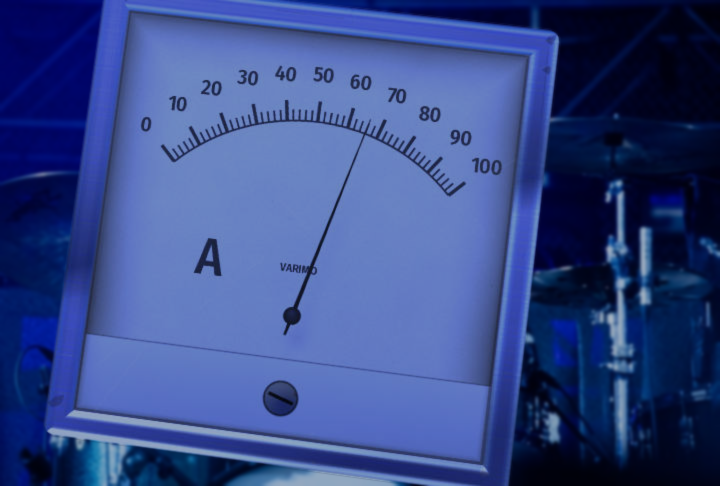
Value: value=66 unit=A
